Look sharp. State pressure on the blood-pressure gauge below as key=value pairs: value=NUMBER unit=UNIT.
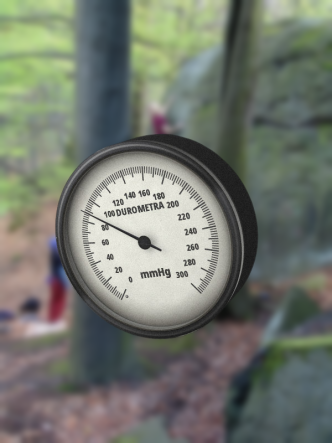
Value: value=90 unit=mmHg
